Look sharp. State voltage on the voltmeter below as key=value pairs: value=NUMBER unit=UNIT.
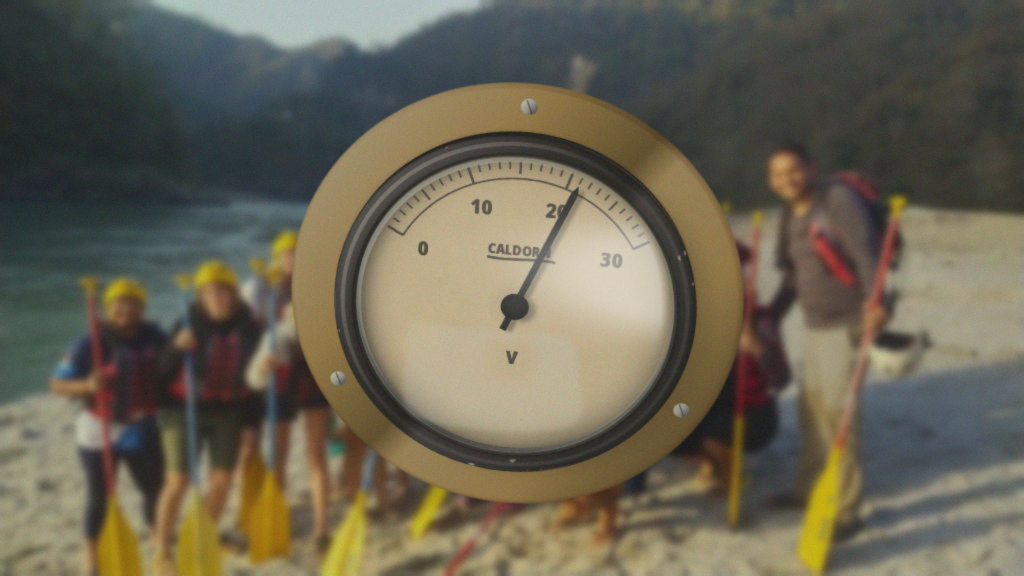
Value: value=21 unit=V
